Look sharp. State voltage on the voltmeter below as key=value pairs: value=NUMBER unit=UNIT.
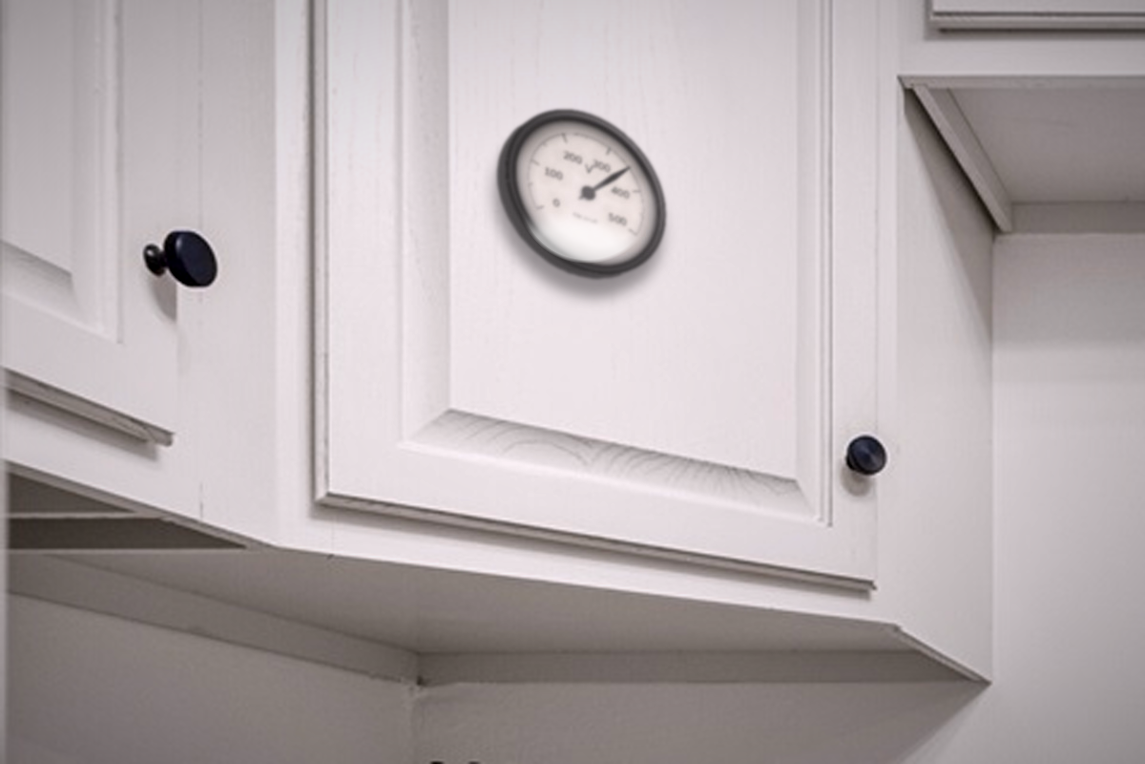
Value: value=350 unit=V
